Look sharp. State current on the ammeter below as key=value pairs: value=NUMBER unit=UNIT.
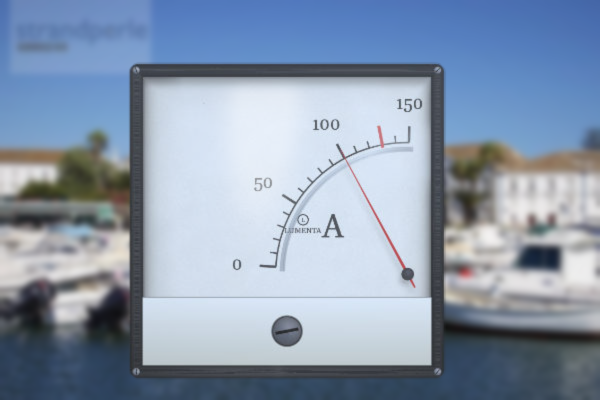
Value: value=100 unit=A
